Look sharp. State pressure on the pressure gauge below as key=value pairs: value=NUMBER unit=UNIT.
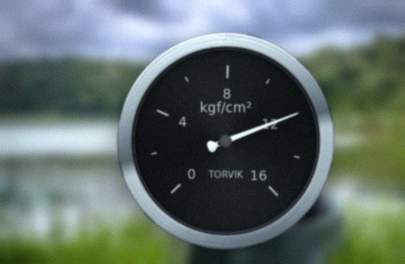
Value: value=12 unit=kg/cm²
